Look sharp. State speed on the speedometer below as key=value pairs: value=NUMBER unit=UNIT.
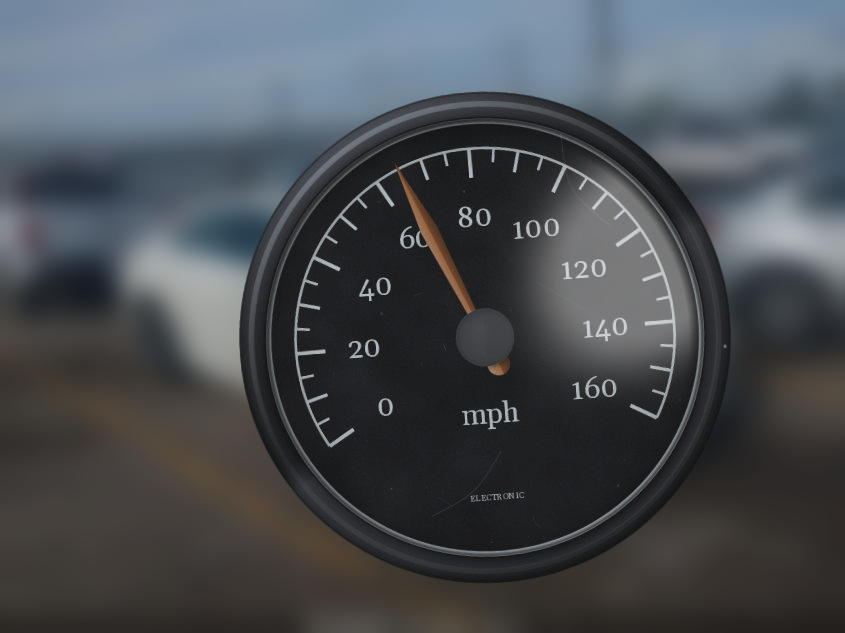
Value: value=65 unit=mph
